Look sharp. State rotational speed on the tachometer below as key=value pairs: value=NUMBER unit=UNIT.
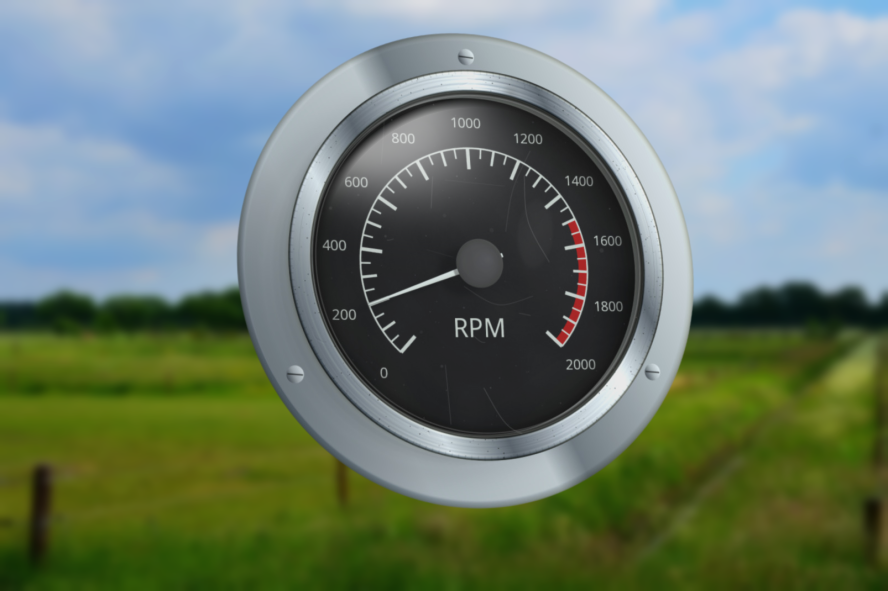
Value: value=200 unit=rpm
